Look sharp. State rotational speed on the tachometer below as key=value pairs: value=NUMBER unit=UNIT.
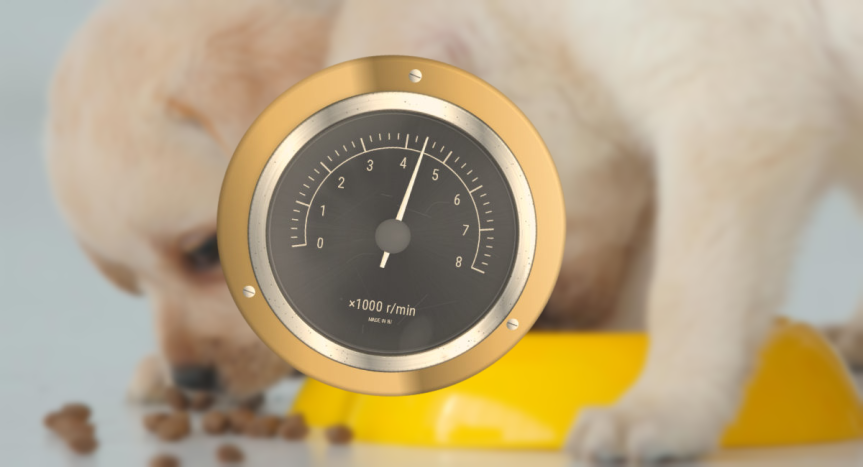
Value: value=4400 unit=rpm
